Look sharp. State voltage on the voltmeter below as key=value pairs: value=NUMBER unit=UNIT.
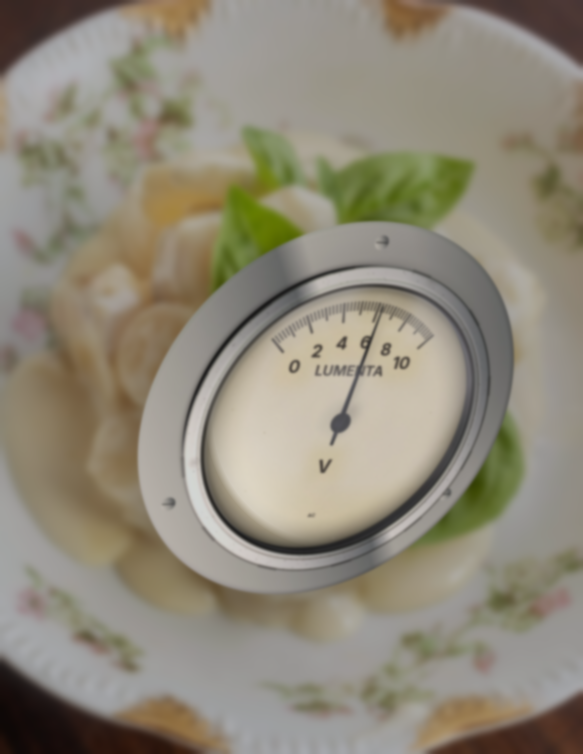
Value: value=6 unit=V
